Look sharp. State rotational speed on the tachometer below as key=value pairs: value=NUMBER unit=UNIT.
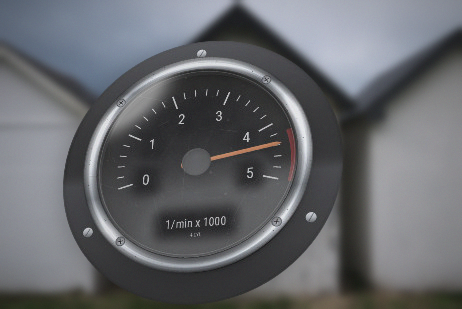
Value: value=4400 unit=rpm
